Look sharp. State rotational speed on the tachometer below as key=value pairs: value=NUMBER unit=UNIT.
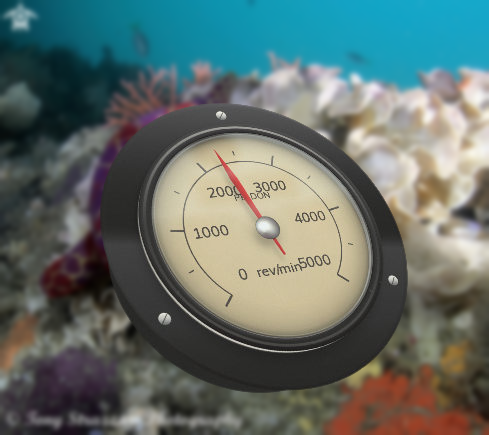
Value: value=2250 unit=rpm
